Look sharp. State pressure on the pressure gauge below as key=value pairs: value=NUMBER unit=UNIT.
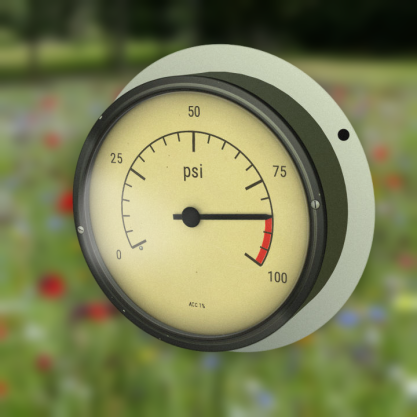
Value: value=85 unit=psi
